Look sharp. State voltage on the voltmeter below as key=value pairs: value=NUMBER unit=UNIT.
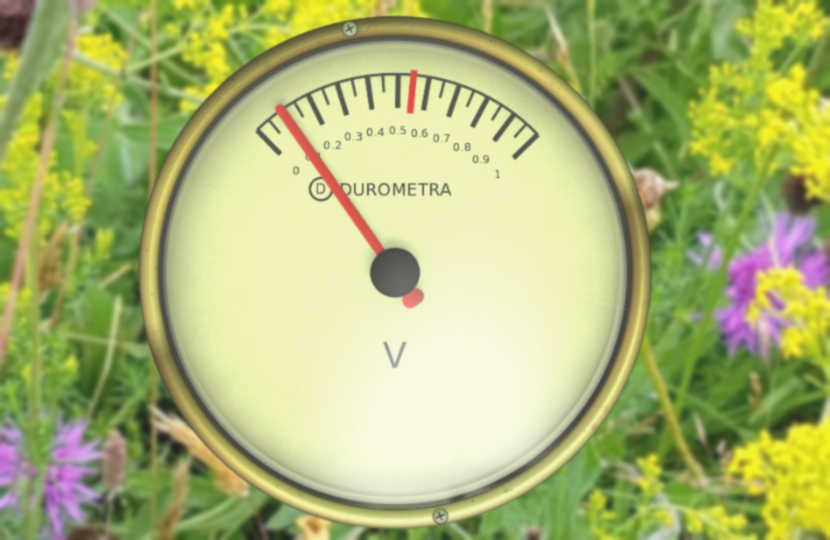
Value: value=0.1 unit=V
